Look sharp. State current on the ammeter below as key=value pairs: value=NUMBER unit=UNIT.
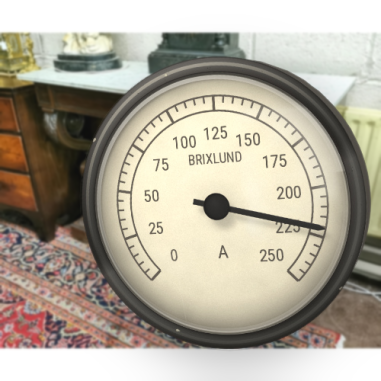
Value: value=220 unit=A
